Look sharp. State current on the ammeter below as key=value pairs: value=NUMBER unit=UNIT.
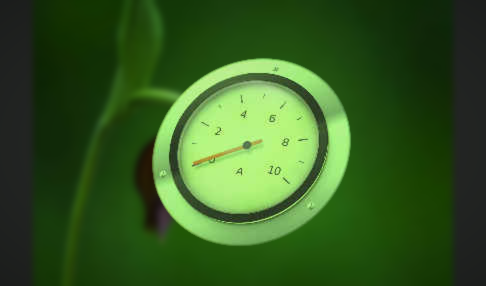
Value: value=0 unit=A
